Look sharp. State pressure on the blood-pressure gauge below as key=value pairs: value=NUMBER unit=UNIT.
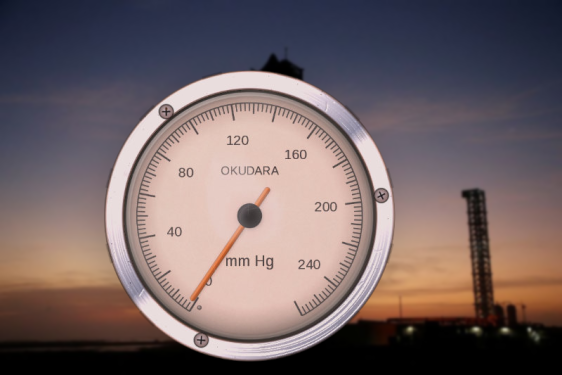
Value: value=2 unit=mmHg
